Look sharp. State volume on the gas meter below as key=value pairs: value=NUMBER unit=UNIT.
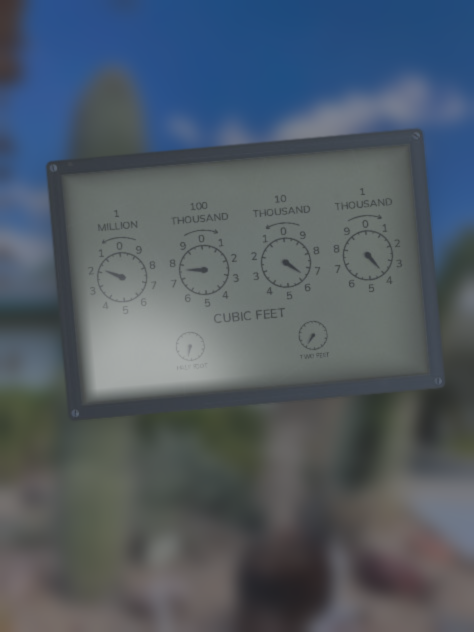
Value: value=176400 unit=ft³
